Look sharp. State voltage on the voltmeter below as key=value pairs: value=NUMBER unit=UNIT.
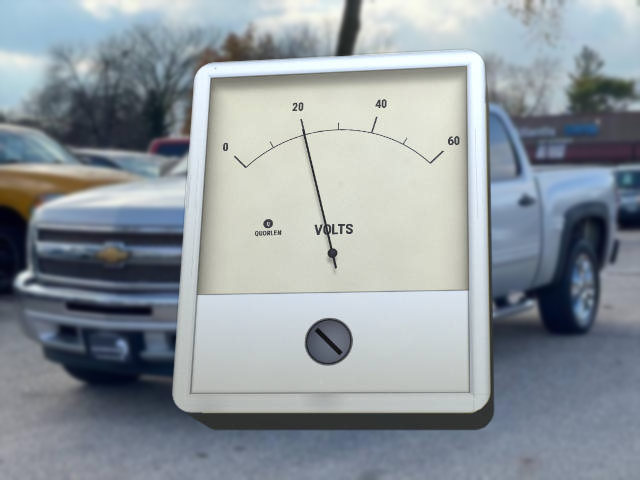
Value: value=20 unit=V
